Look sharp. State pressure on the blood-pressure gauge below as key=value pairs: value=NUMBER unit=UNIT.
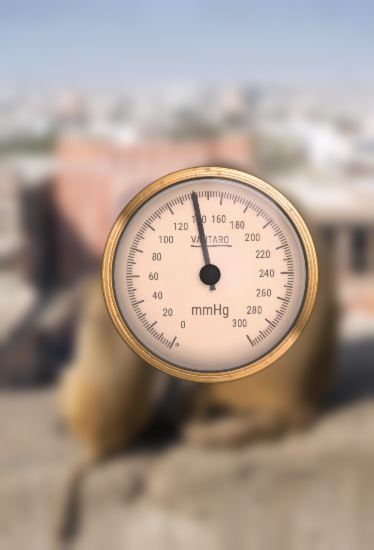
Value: value=140 unit=mmHg
